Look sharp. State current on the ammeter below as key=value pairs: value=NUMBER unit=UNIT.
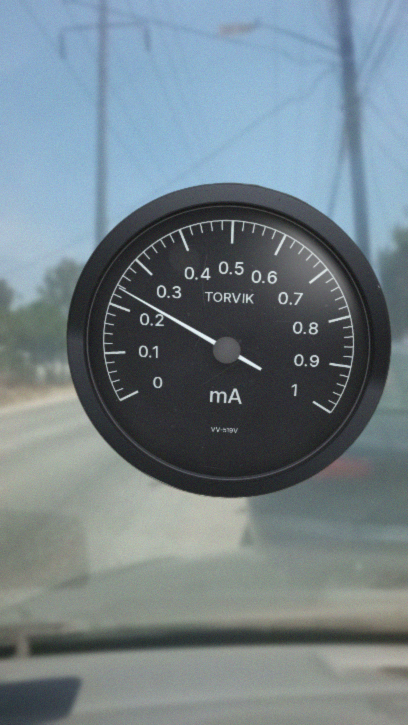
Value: value=0.24 unit=mA
